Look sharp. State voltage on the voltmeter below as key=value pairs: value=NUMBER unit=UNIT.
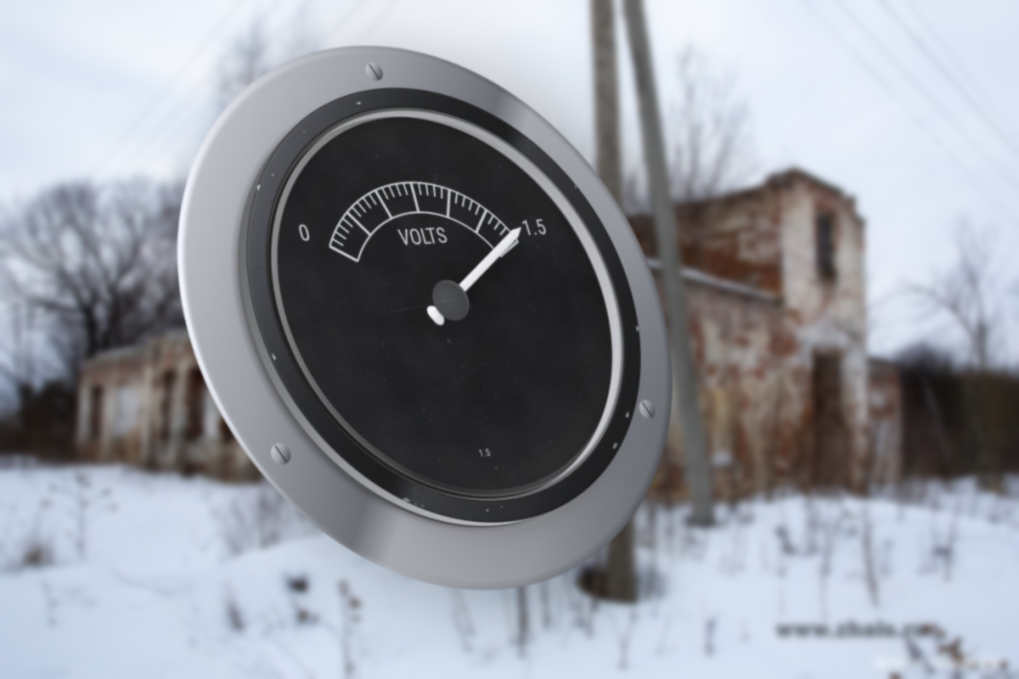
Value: value=1.45 unit=V
